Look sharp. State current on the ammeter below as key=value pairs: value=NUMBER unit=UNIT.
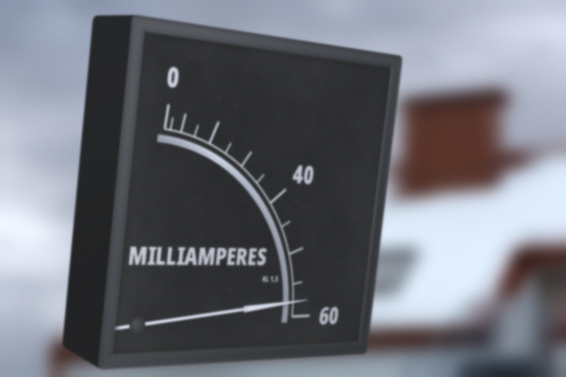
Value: value=57.5 unit=mA
